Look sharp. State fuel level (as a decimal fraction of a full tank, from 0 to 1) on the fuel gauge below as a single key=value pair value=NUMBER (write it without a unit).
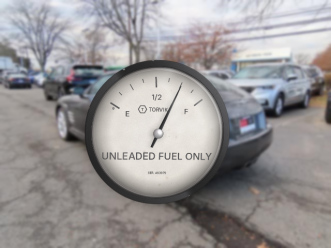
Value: value=0.75
